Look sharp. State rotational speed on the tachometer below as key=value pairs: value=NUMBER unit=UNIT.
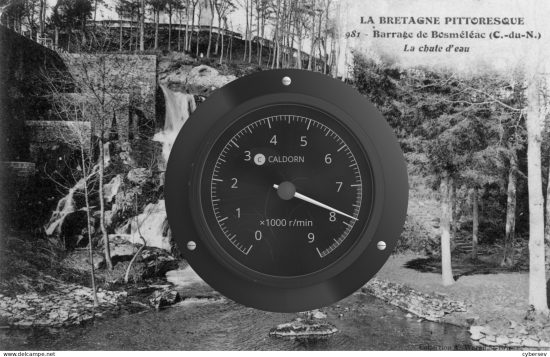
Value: value=7800 unit=rpm
